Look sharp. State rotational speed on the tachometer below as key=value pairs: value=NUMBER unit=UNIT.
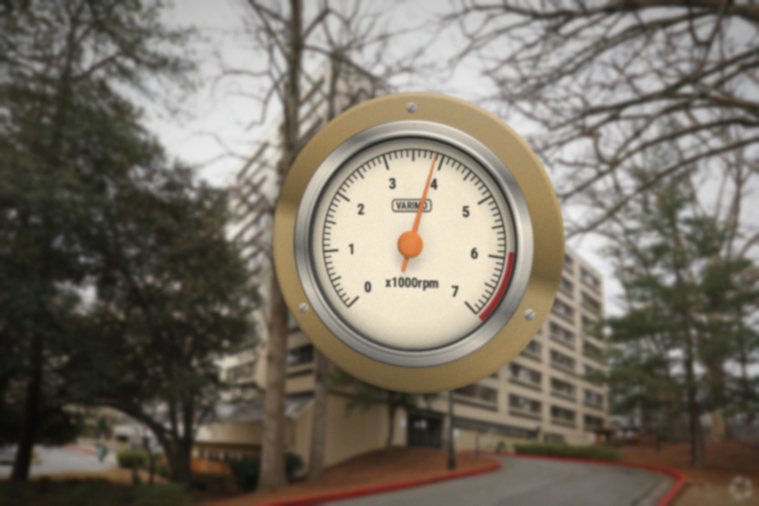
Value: value=3900 unit=rpm
